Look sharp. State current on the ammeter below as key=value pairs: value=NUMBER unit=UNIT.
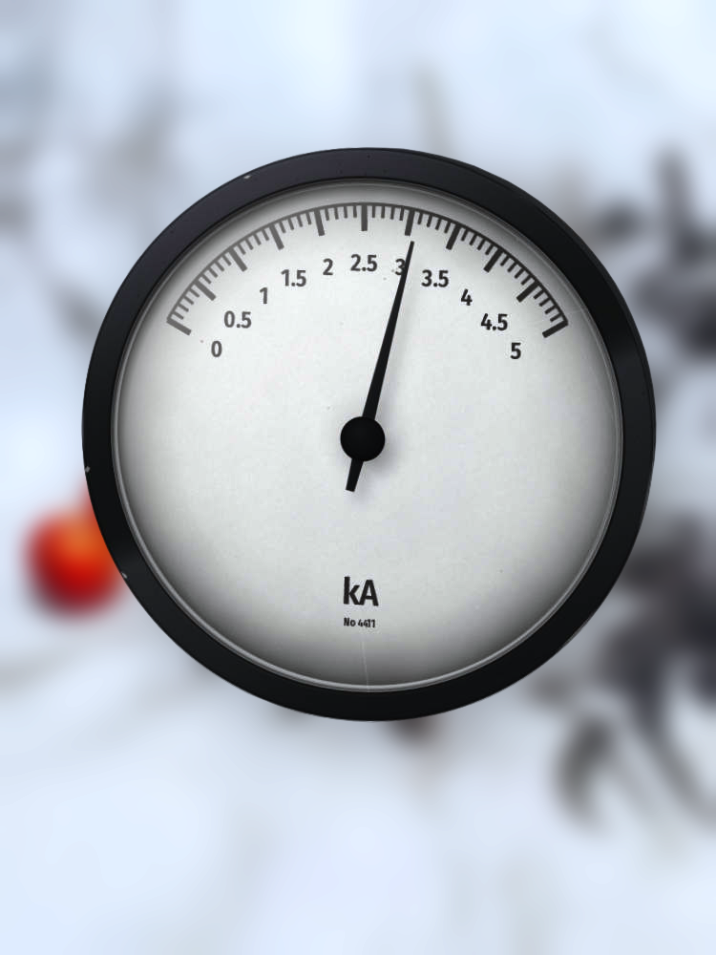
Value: value=3.1 unit=kA
